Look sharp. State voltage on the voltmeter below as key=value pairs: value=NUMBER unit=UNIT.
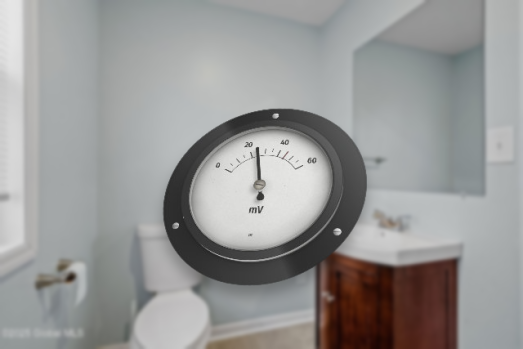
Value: value=25 unit=mV
